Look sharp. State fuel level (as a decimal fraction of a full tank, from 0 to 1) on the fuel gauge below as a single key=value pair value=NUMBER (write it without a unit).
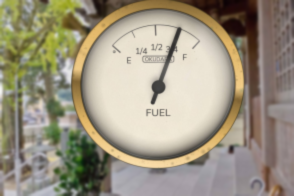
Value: value=0.75
